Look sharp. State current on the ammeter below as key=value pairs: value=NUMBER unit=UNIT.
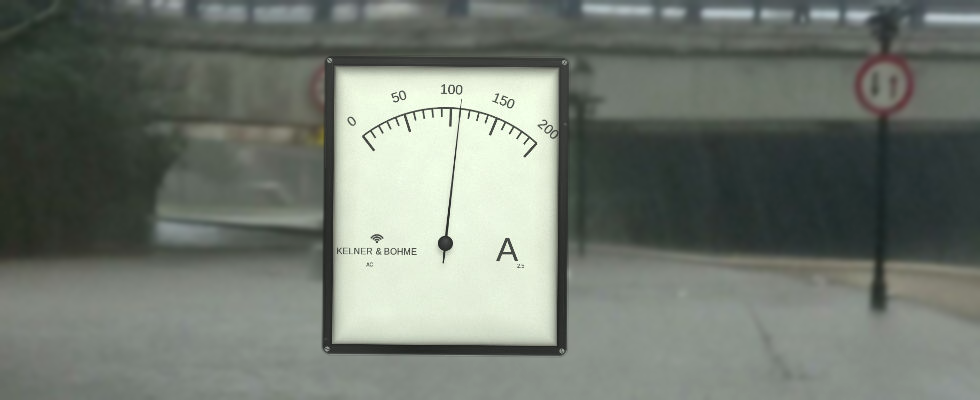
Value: value=110 unit=A
